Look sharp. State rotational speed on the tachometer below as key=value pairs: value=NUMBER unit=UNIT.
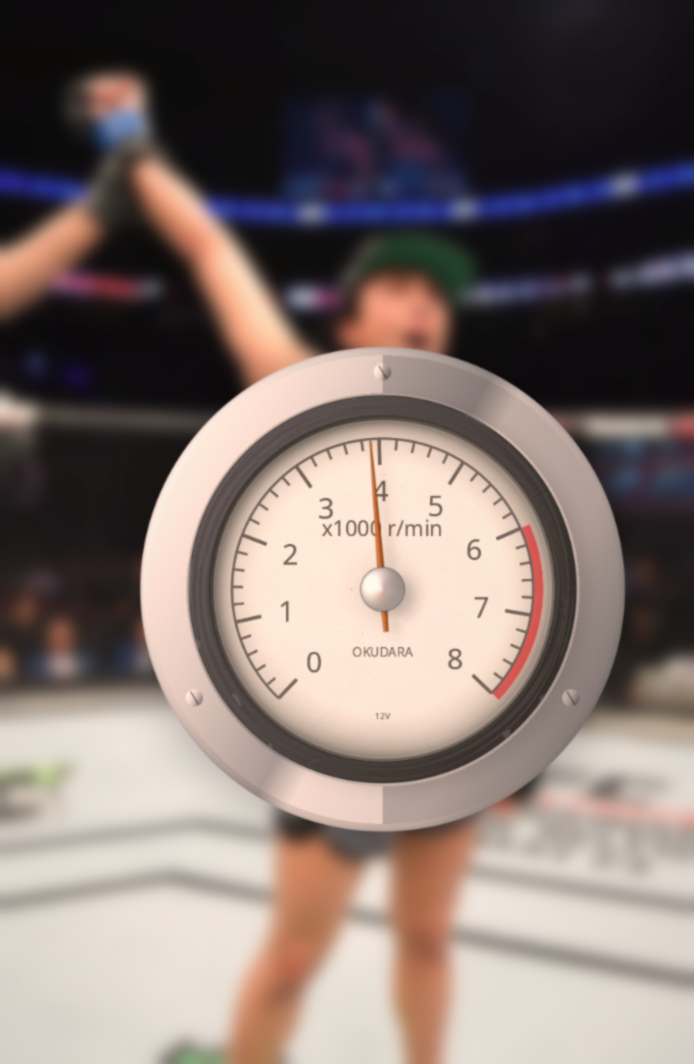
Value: value=3900 unit=rpm
